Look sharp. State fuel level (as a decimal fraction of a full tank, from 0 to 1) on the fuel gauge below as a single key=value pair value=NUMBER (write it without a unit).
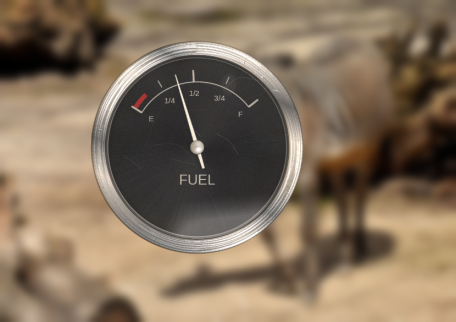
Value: value=0.375
